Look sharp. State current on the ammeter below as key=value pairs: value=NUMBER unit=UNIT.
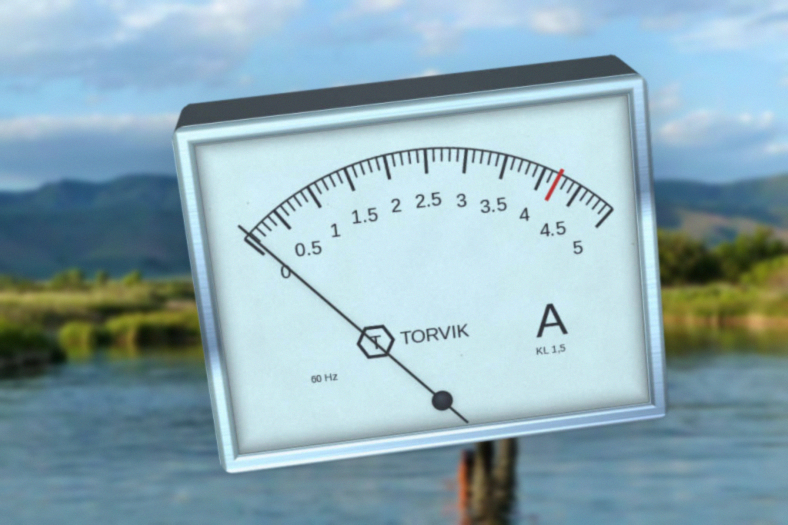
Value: value=0.1 unit=A
